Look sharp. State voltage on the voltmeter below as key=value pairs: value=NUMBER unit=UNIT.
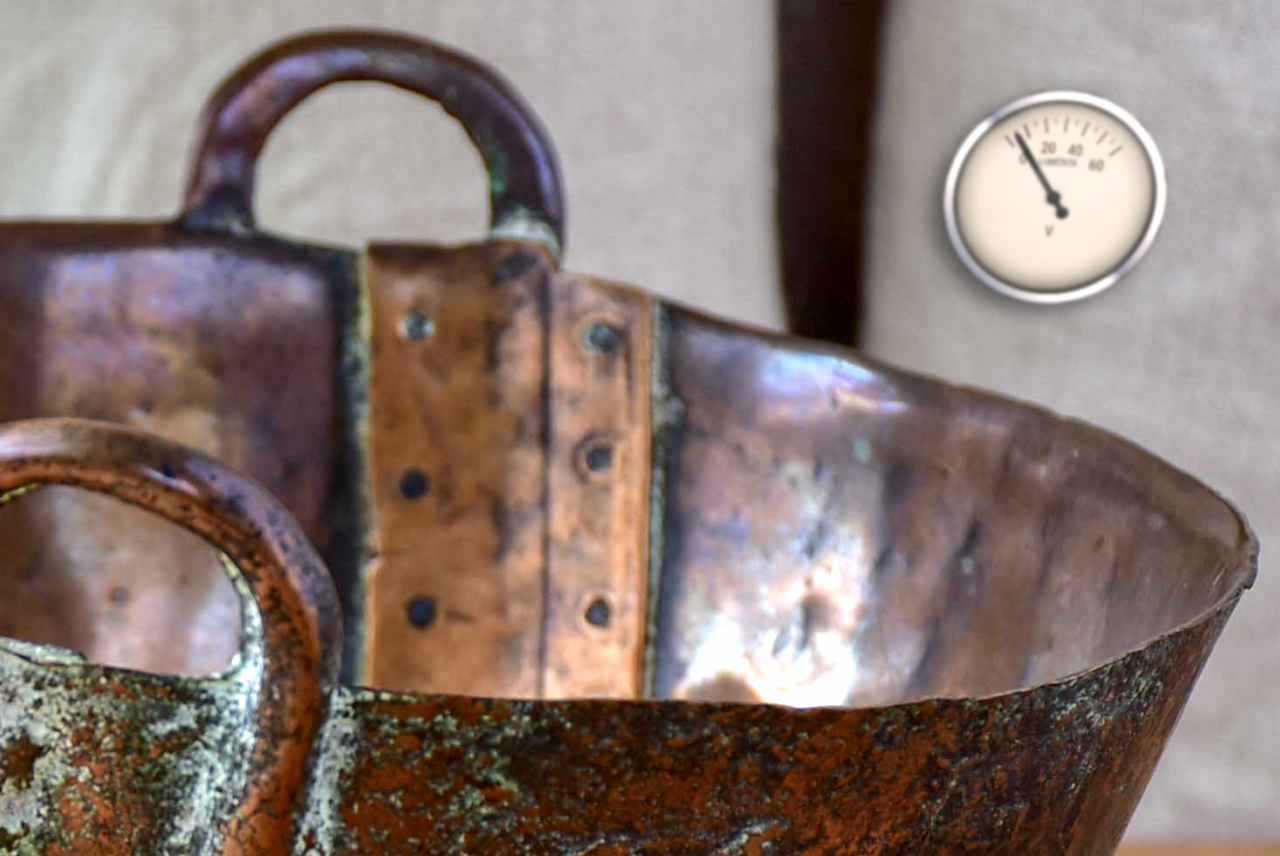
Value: value=5 unit=V
